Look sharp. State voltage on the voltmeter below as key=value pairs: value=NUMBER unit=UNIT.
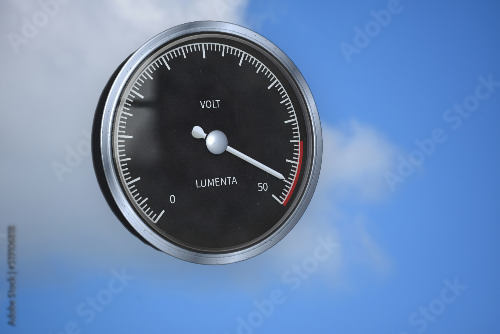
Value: value=47.5 unit=V
